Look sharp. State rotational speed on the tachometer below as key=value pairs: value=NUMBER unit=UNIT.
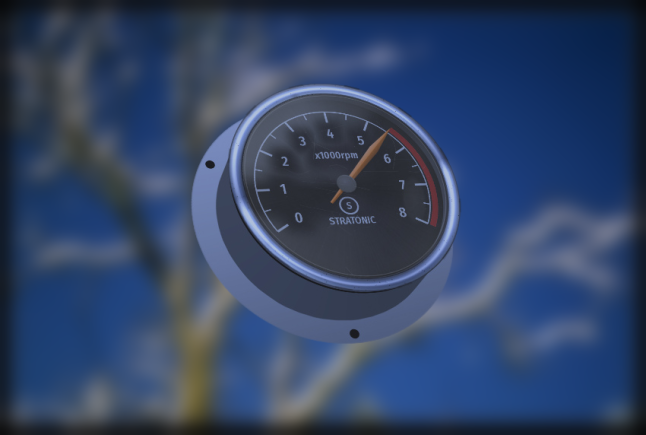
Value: value=5500 unit=rpm
